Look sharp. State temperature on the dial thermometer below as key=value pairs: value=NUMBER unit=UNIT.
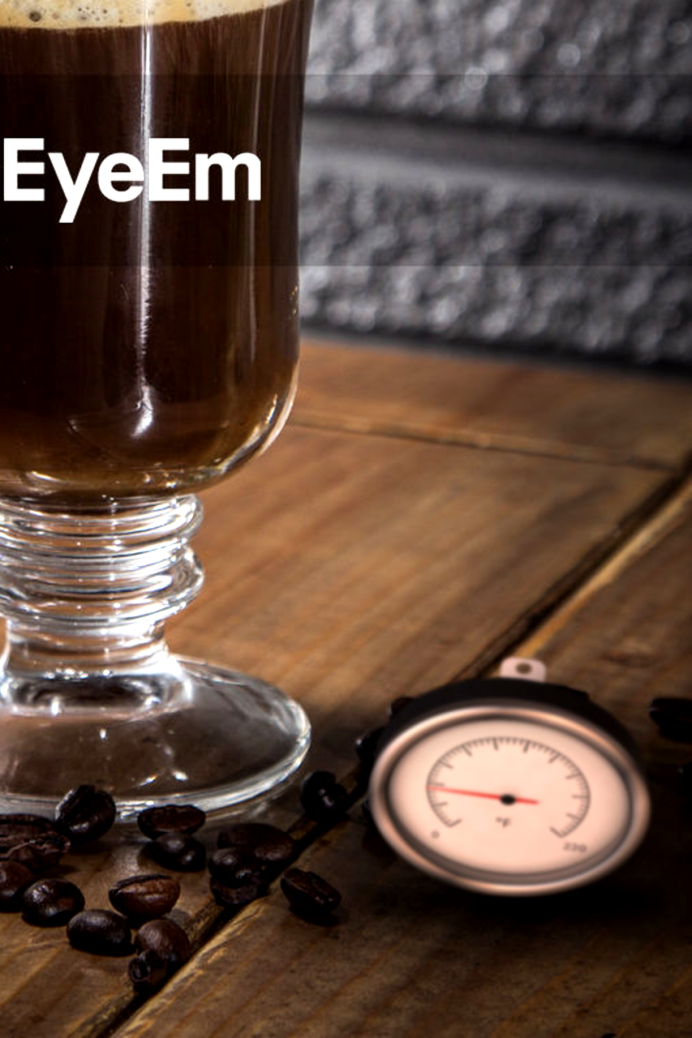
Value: value=40 unit=°F
